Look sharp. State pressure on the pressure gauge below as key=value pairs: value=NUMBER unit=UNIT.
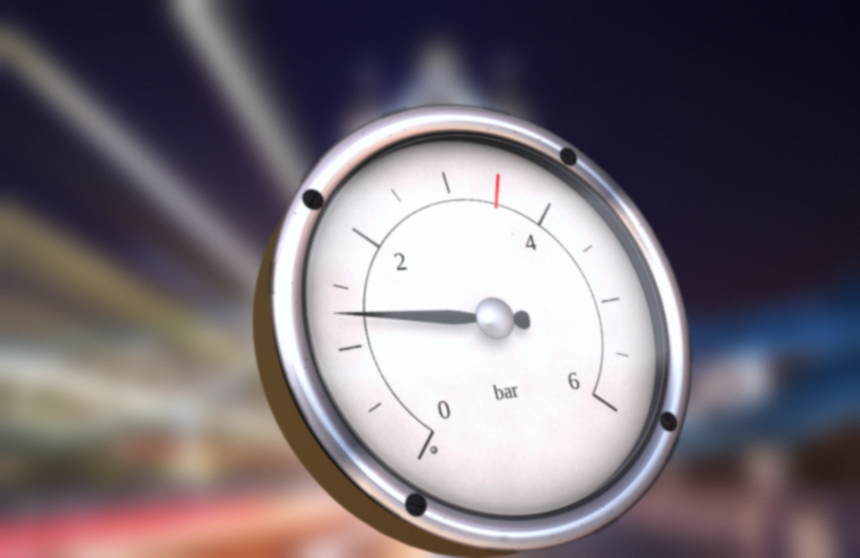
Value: value=1.25 unit=bar
